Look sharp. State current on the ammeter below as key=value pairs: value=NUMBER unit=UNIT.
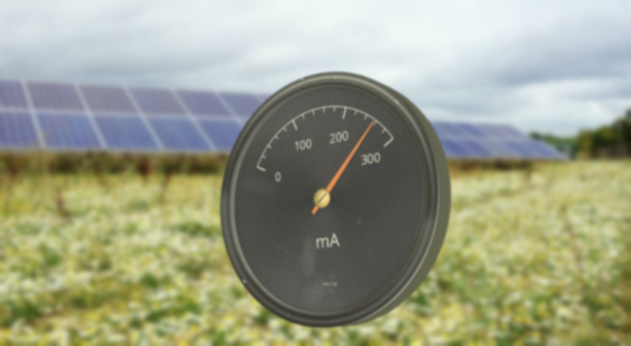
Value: value=260 unit=mA
